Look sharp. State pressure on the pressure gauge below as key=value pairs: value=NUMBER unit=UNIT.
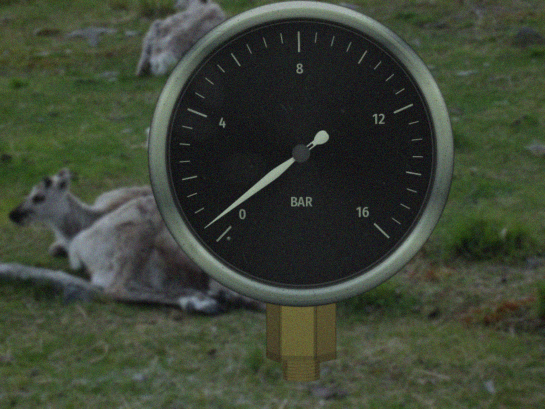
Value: value=0.5 unit=bar
